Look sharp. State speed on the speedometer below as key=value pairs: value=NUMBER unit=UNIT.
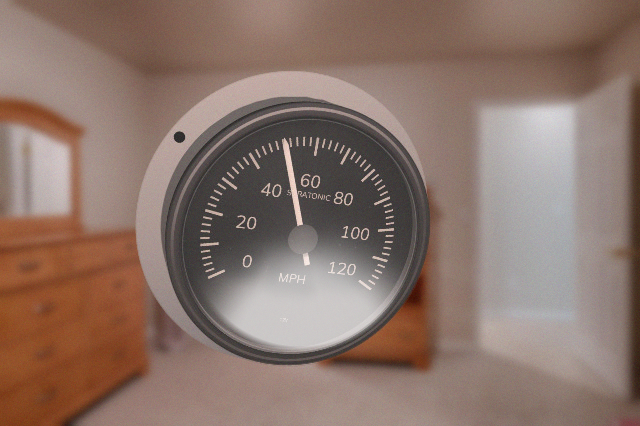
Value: value=50 unit=mph
